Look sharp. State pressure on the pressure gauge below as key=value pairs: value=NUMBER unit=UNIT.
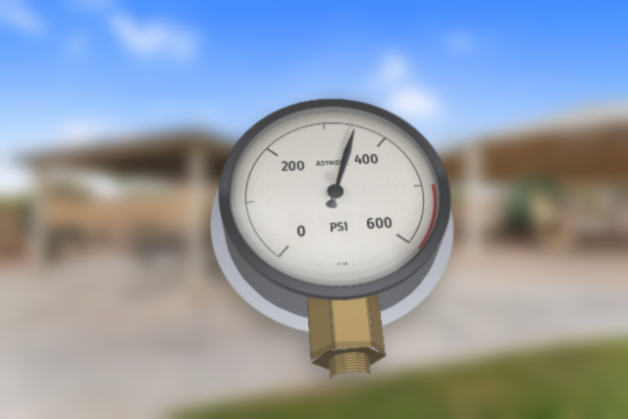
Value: value=350 unit=psi
